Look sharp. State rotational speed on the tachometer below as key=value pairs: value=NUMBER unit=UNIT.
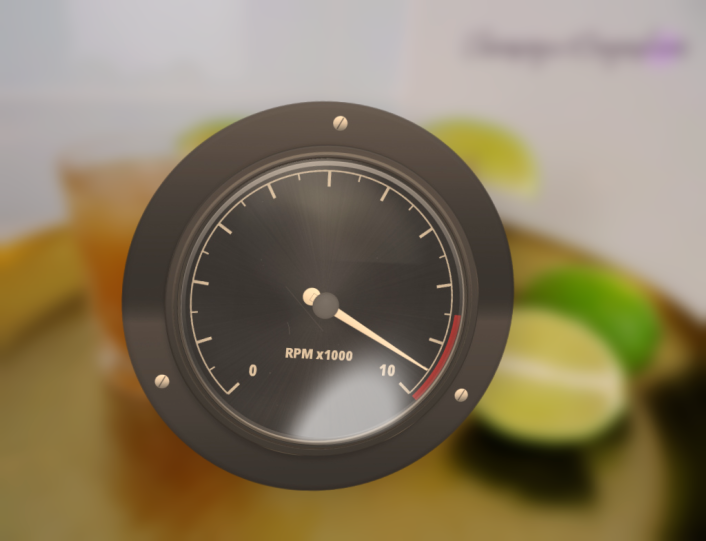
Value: value=9500 unit=rpm
